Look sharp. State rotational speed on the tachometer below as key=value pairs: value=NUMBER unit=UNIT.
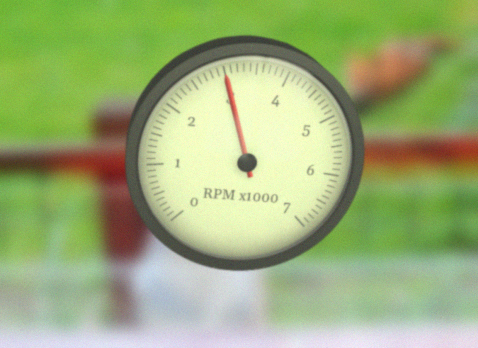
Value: value=3000 unit=rpm
